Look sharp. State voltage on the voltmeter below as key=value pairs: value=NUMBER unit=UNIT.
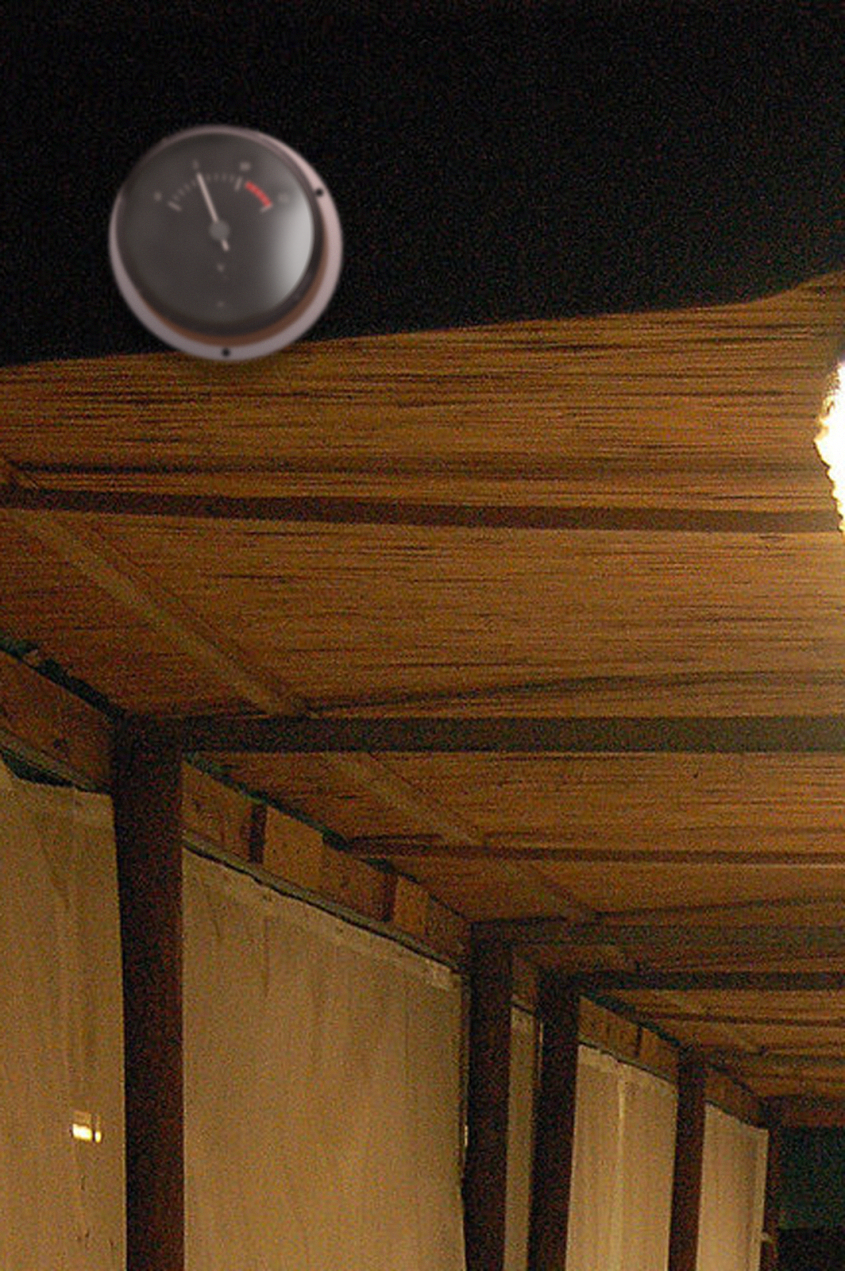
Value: value=5 unit=V
